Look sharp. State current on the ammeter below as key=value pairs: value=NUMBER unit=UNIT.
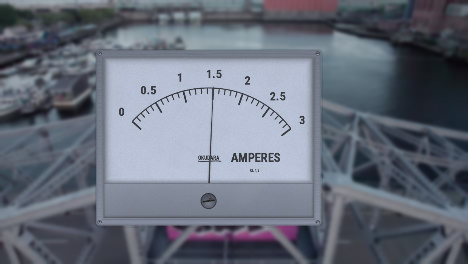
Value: value=1.5 unit=A
